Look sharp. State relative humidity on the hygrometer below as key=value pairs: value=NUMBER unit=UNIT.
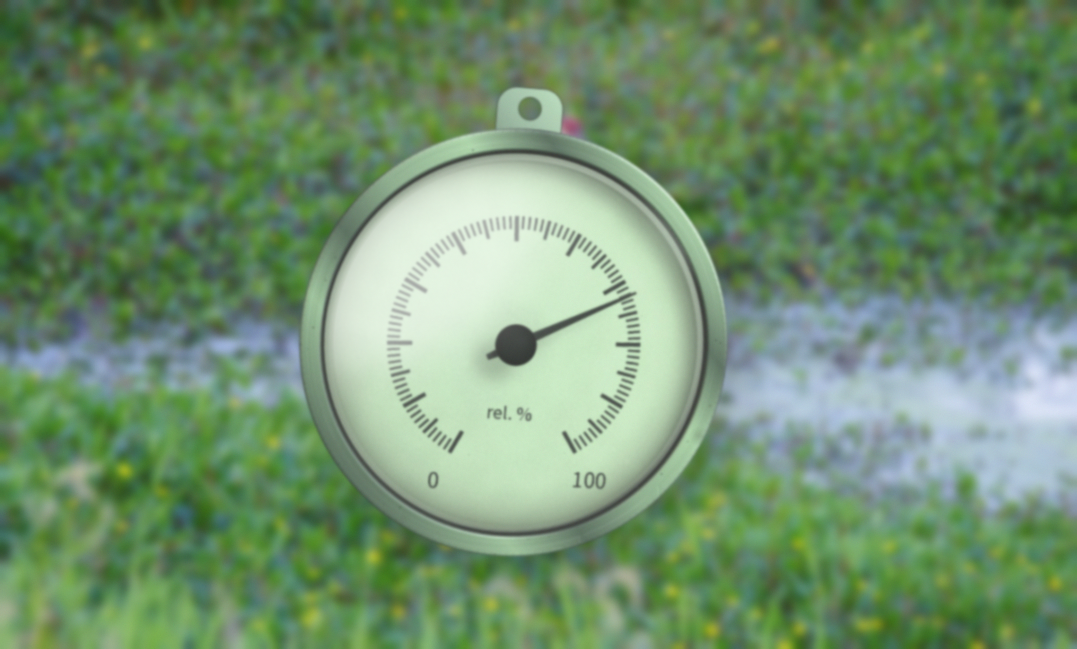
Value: value=72 unit=%
